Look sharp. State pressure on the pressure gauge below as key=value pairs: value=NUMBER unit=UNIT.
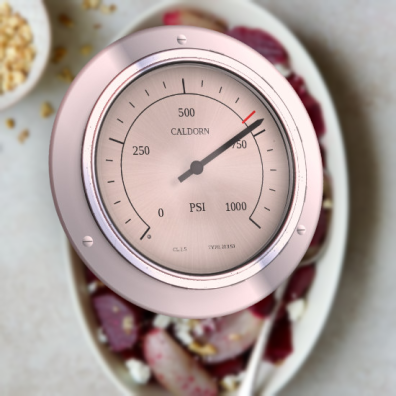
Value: value=725 unit=psi
